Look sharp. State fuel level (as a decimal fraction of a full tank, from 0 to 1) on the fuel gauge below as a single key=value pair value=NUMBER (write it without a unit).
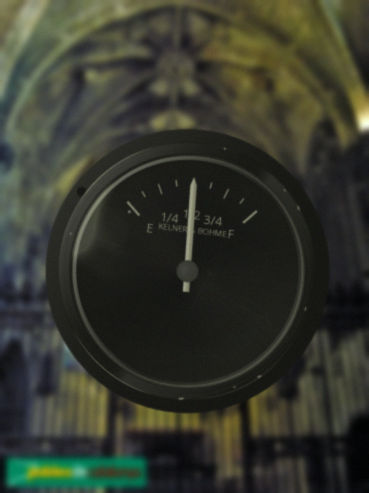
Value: value=0.5
